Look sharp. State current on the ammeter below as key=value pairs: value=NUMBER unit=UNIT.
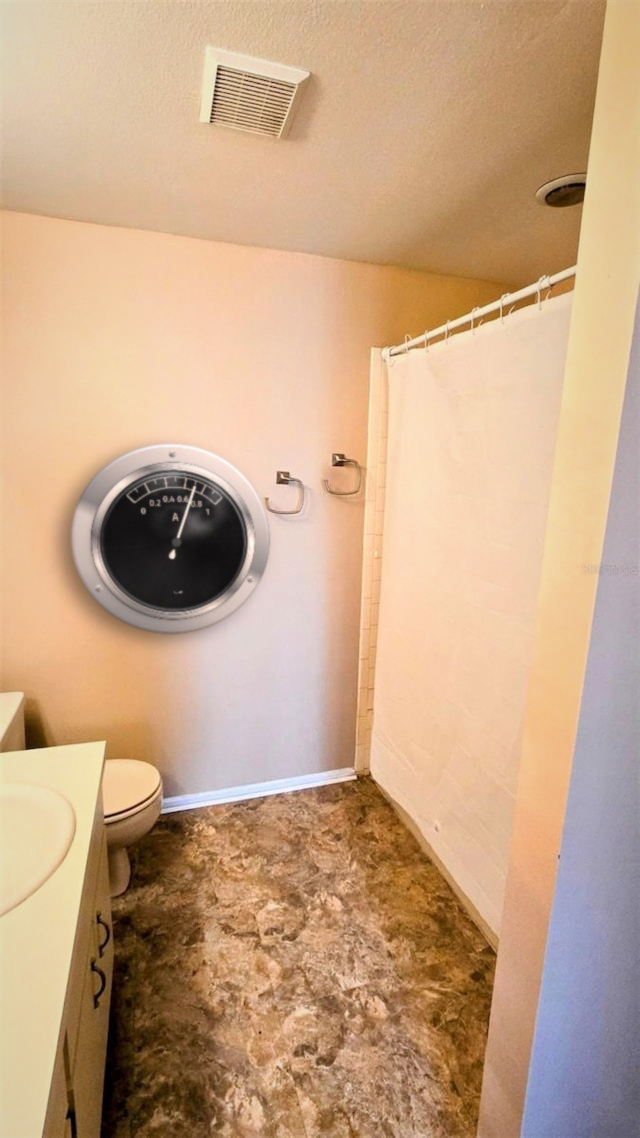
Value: value=0.7 unit=A
